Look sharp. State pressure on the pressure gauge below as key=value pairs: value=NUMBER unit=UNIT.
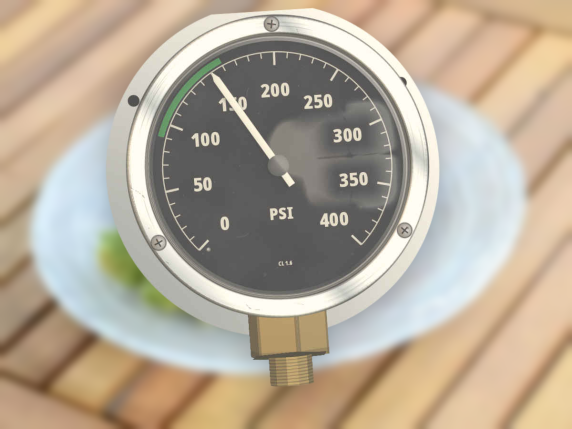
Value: value=150 unit=psi
